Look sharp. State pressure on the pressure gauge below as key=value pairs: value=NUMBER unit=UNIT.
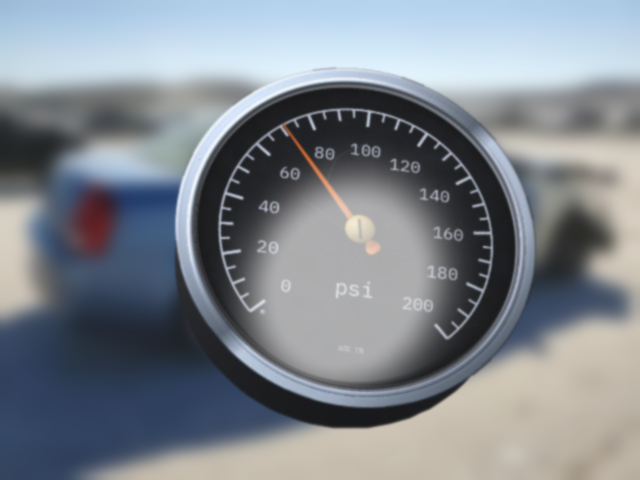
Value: value=70 unit=psi
